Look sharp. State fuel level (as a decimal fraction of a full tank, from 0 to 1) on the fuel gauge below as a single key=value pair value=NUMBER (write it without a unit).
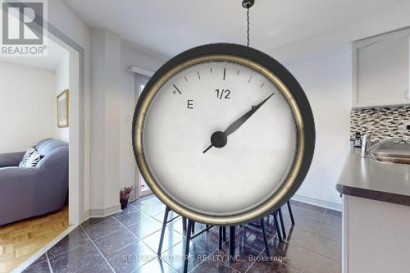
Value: value=1
